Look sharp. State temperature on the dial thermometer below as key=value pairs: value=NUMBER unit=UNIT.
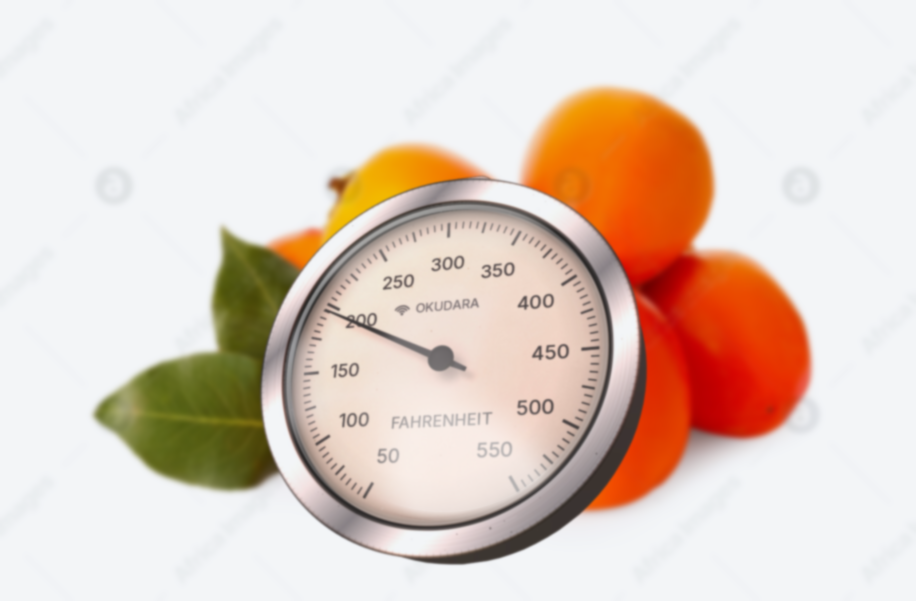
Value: value=195 unit=°F
